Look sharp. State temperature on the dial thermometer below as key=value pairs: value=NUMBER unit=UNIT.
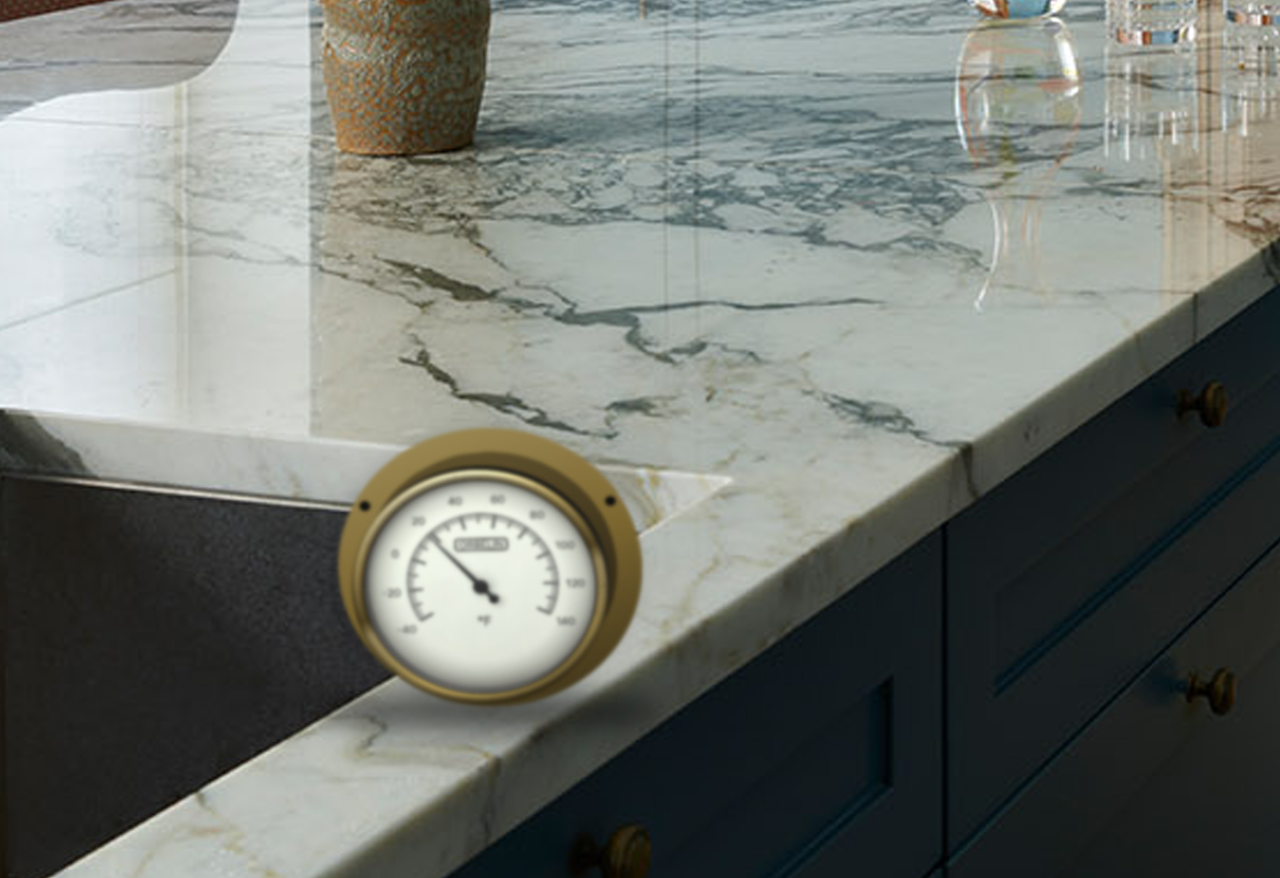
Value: value=20 unit=°F
